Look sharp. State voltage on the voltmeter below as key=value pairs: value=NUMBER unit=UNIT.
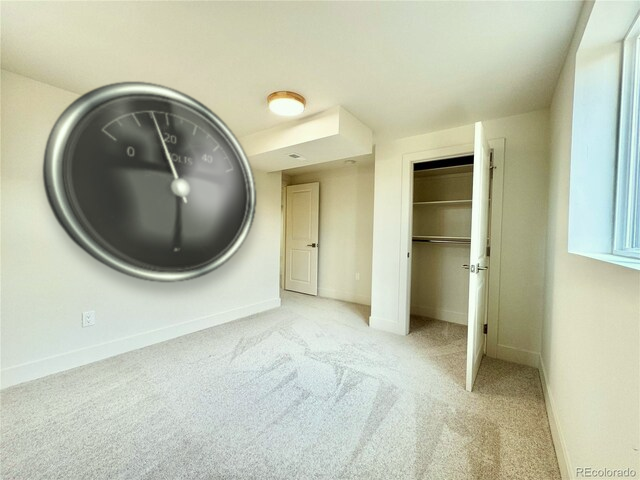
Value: value=15 unit=V
